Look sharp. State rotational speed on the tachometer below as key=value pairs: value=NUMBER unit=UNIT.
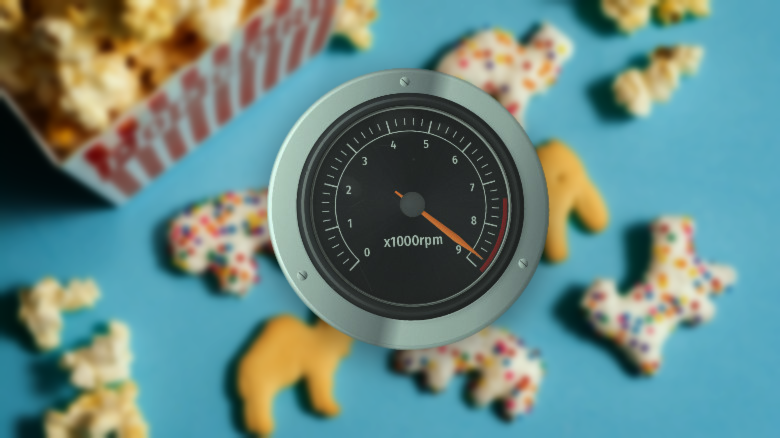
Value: value=8800 unit=rpm
